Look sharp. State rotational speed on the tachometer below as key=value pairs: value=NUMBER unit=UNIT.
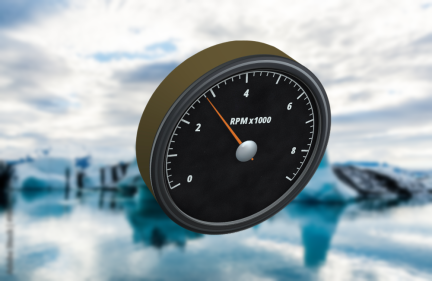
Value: value=2800 unit=rpm
